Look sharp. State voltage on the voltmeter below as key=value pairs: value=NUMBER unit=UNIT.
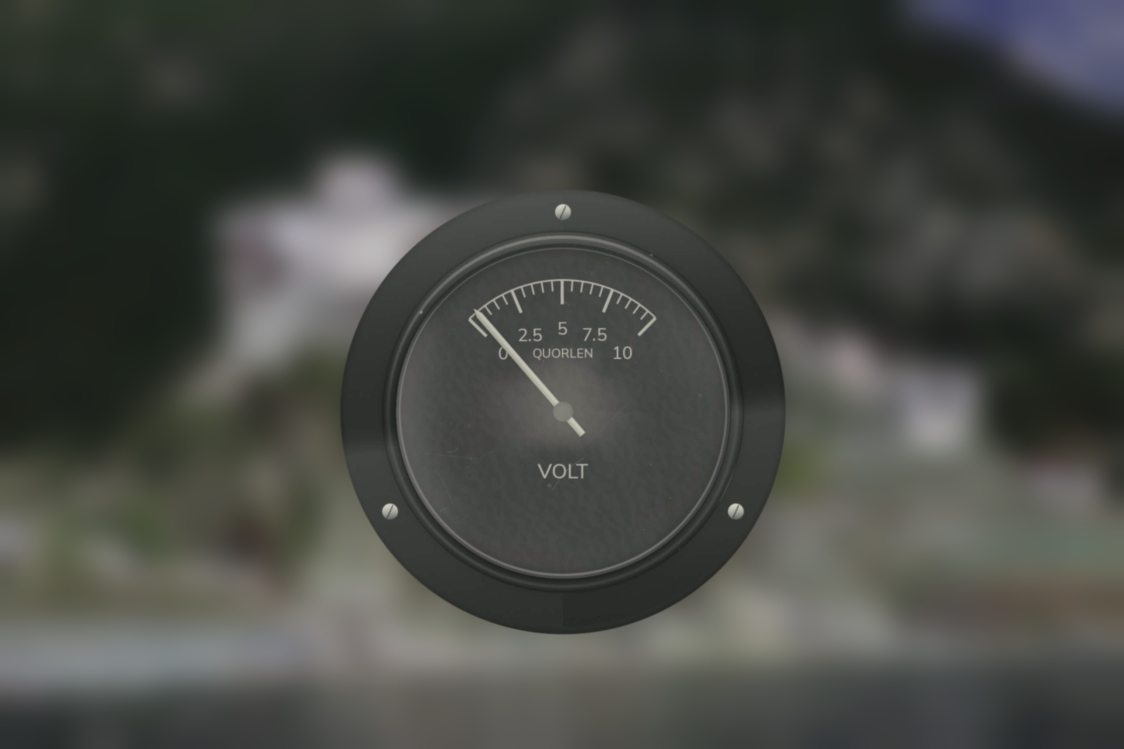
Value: value=0.5 unit=V
